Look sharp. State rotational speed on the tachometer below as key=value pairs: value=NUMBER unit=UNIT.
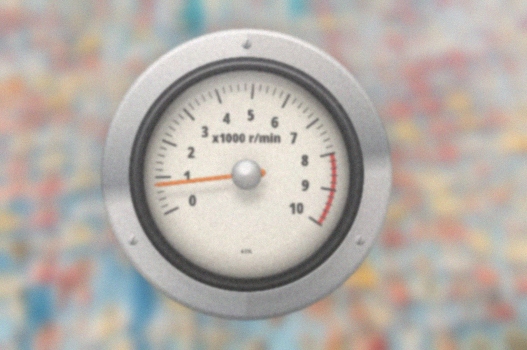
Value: value=800 unit=rpm
